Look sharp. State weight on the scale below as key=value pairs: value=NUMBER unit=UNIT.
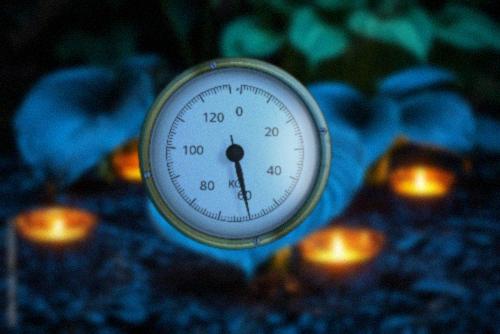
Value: value=60 unit=kg
